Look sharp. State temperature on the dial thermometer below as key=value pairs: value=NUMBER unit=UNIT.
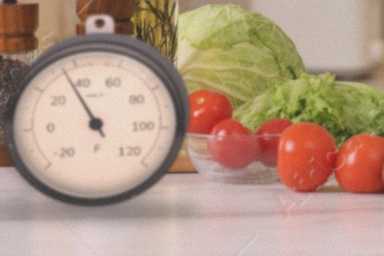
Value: value=35 unit=°F
